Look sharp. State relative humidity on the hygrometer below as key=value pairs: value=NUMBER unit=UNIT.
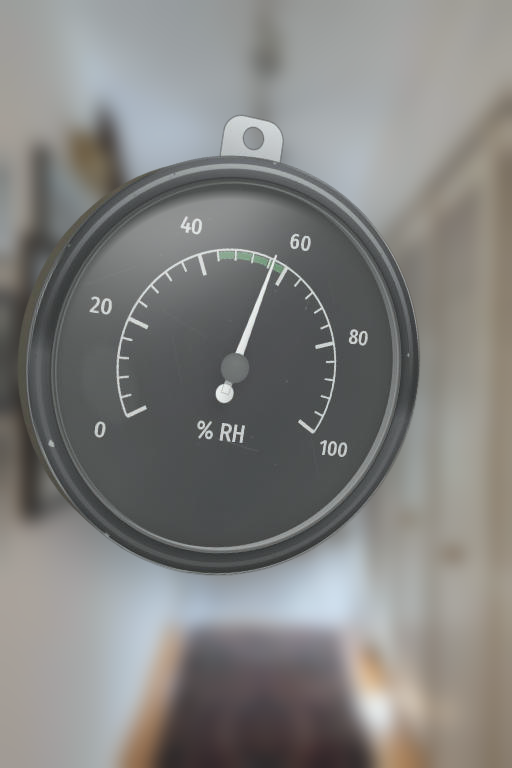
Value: value=56 unit=%
